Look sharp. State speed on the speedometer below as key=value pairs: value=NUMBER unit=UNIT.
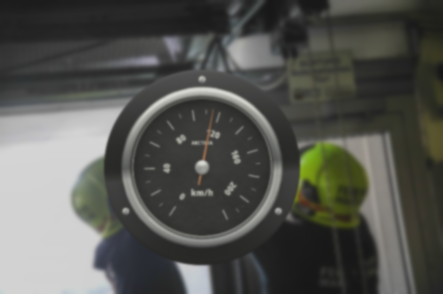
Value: value=115 unit=km/h
